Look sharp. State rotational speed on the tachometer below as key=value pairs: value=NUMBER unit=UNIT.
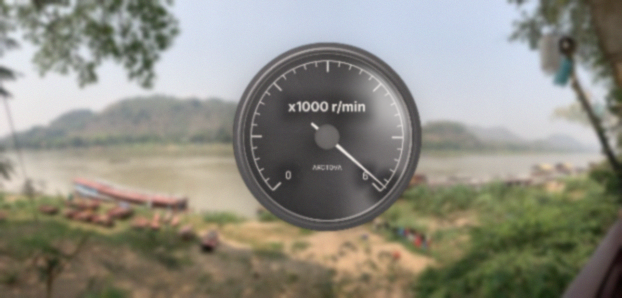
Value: value=5900 unit=rpm
